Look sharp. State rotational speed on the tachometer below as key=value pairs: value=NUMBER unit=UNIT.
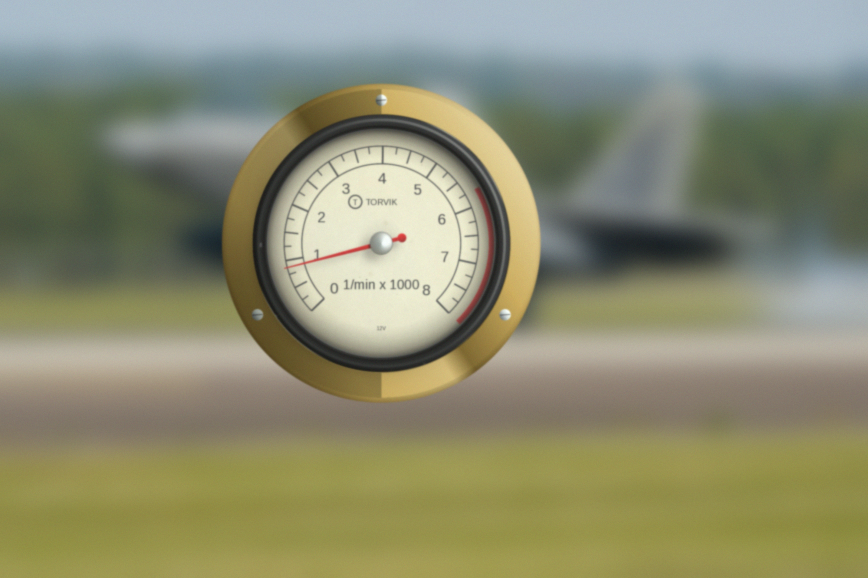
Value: value=875 unit=rpm
